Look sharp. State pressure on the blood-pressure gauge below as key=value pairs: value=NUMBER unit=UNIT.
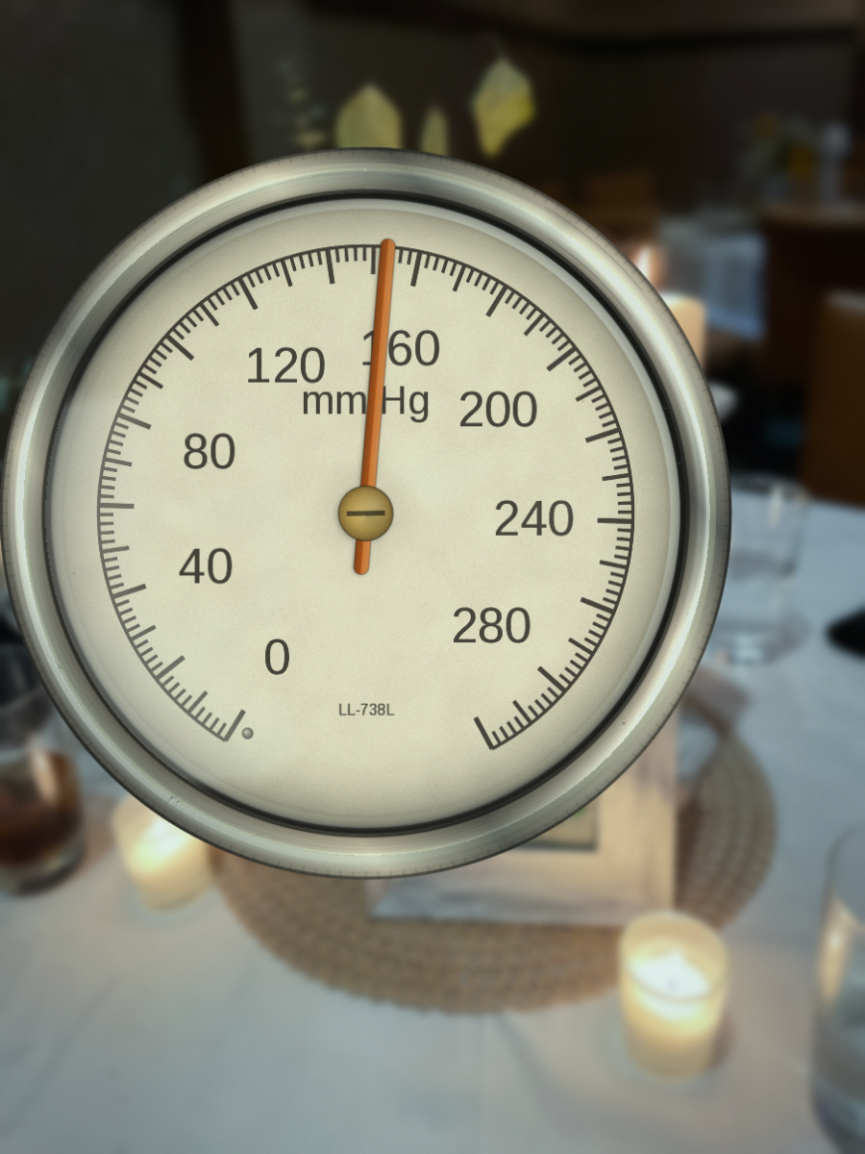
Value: value=153 unit=mmHg
